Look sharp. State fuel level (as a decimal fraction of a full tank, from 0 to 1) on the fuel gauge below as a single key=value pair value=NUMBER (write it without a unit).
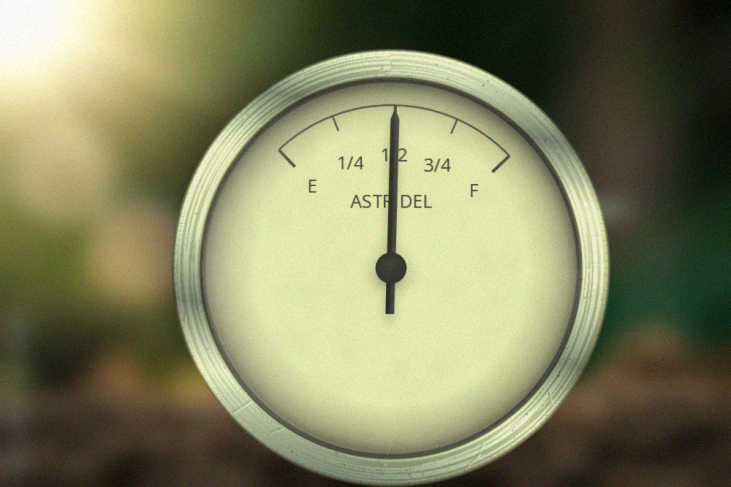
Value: value=0.5
